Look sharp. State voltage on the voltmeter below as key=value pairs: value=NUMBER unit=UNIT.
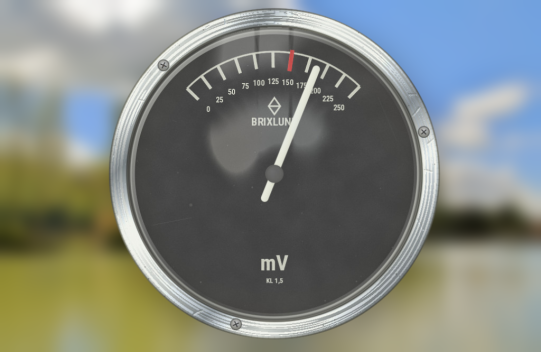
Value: value=187.5 unit=mV
